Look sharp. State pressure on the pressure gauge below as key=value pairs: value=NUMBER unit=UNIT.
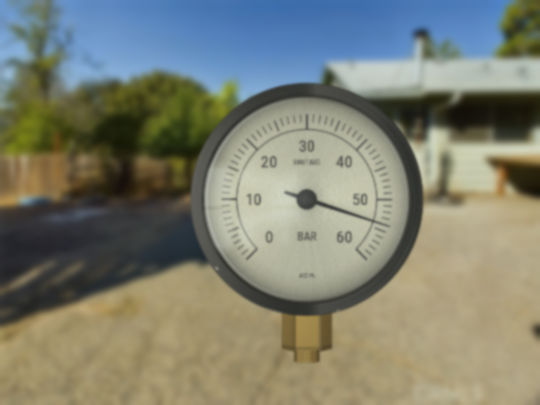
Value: value=54 unit=bar
